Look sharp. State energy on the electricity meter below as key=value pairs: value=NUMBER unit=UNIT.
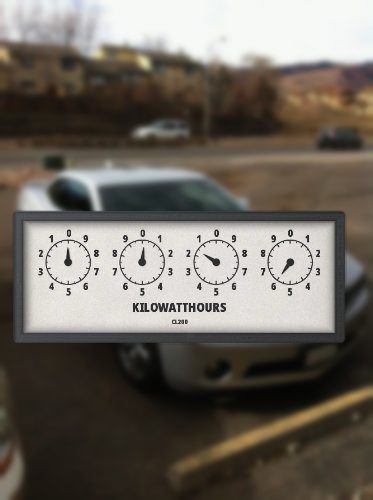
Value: value=16 unit=kWh
